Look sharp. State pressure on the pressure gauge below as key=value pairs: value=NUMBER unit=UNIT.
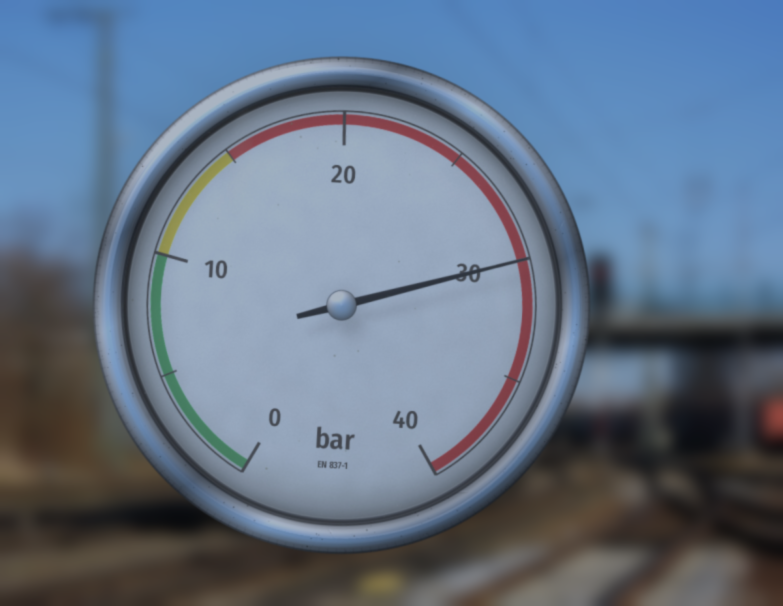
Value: value=30 unit=bar
